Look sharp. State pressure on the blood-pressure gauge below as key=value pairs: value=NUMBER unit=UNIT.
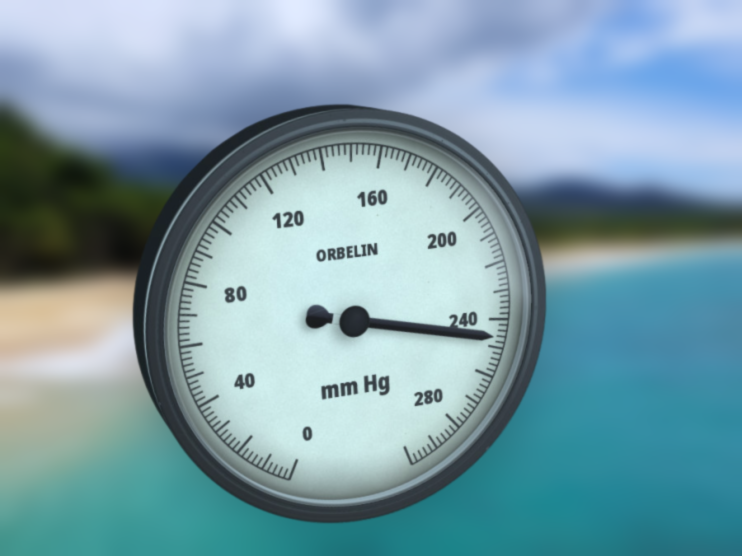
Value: value=246 unit=mmHg
